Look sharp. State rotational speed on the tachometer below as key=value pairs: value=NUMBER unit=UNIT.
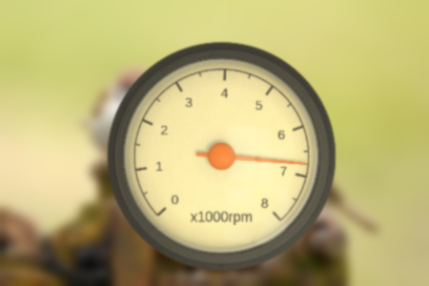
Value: value=6750 unit=rpm
